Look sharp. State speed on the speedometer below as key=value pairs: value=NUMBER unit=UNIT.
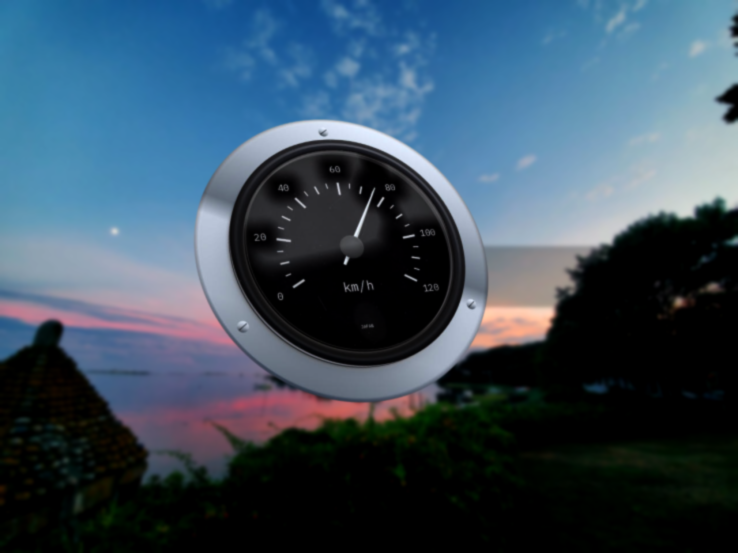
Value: value=75 unit=km/h
